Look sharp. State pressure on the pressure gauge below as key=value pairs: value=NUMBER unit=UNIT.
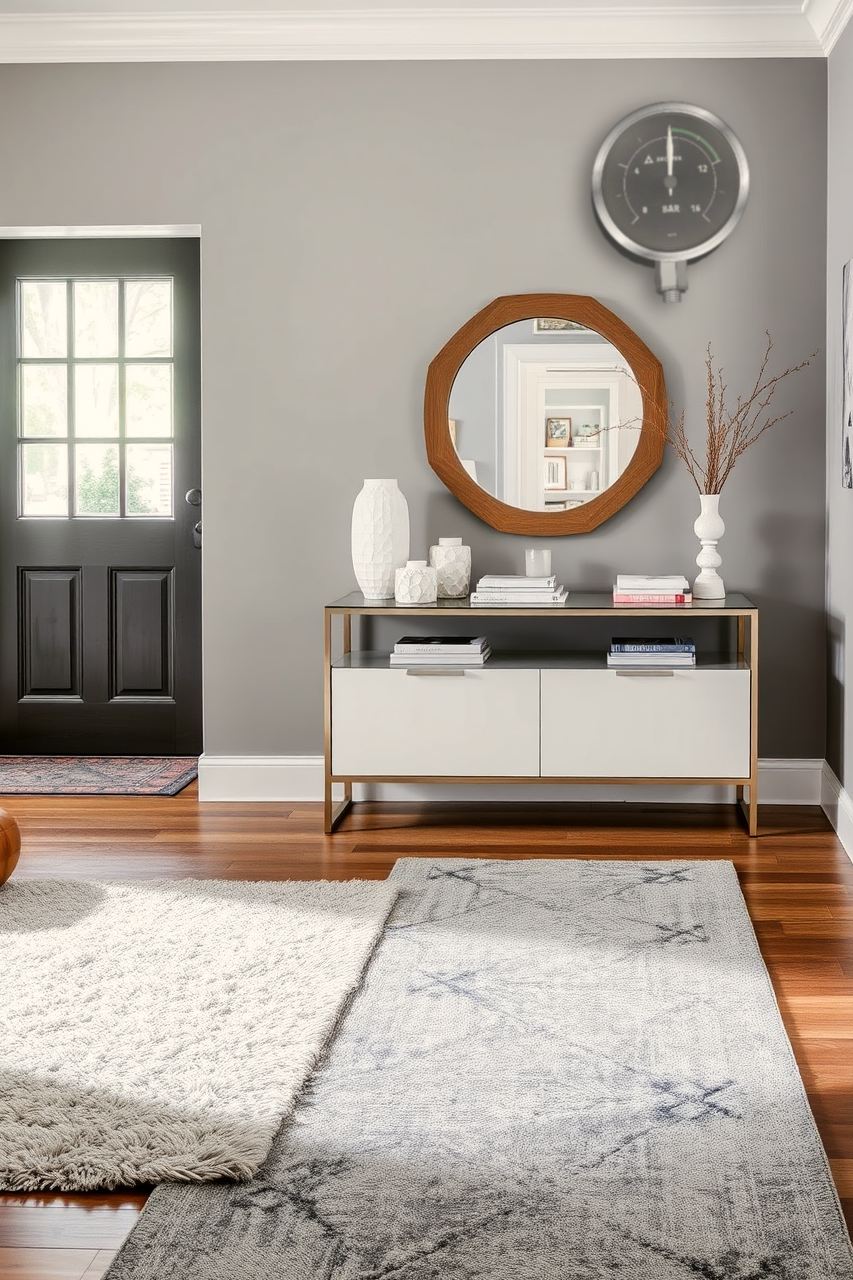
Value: value=8 unit=bar
